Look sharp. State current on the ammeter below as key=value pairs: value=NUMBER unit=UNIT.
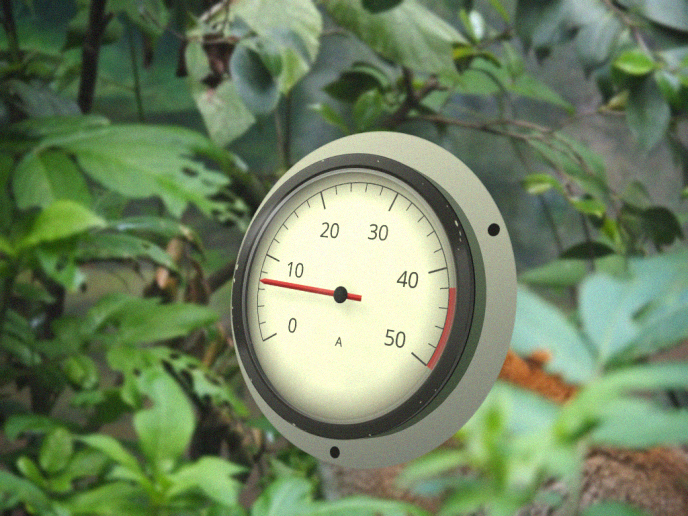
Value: value=7 unit=A
